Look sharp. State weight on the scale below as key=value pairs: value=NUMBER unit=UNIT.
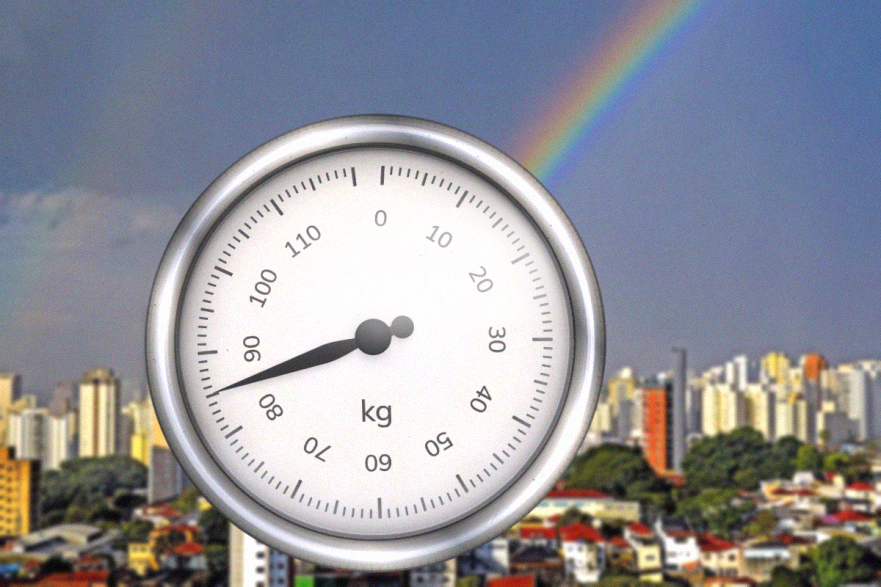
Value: value=85 unit=kg
